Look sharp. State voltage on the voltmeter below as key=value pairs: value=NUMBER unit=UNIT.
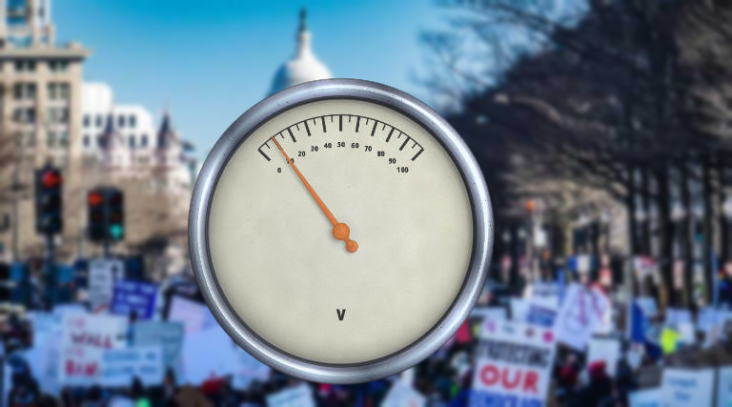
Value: value=10 unit=V
